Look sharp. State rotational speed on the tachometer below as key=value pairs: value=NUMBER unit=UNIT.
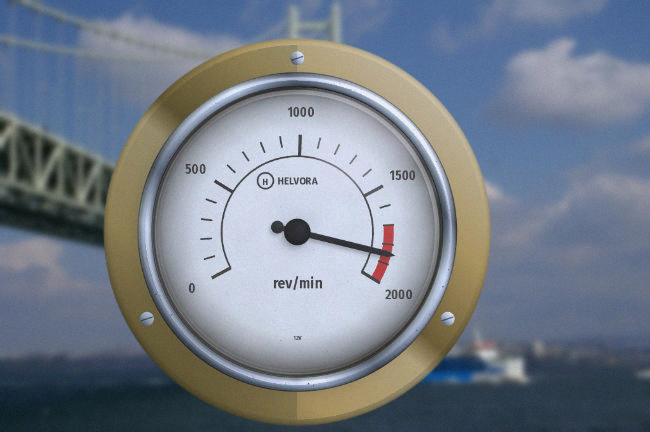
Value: value=1850 unit=rpm
